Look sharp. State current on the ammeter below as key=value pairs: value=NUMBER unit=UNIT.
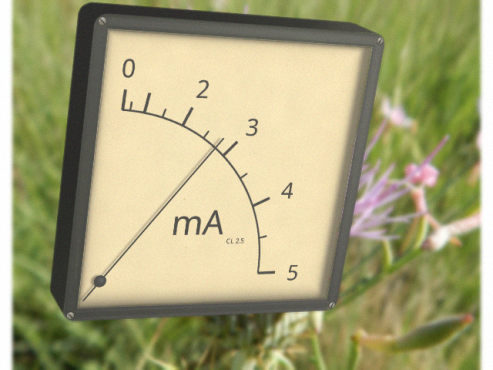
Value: value=2.75 unit=mA
